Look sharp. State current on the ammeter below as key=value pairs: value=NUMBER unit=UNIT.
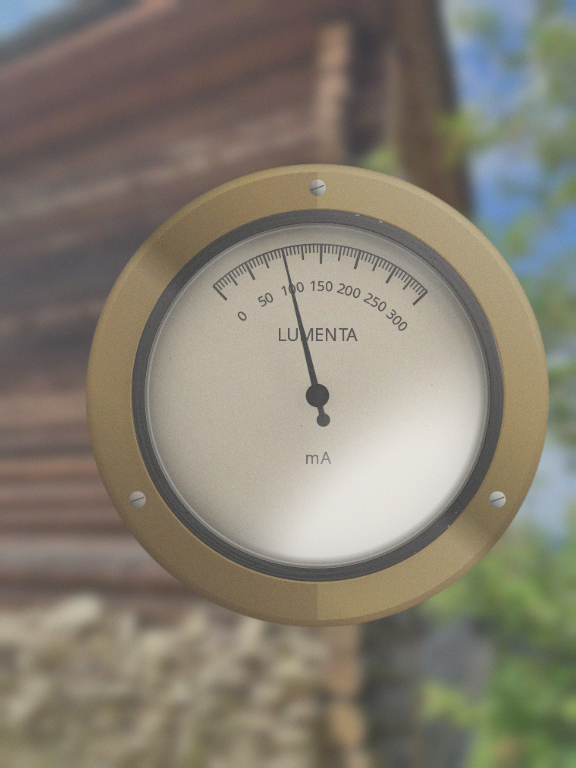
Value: value=100 unit=mA
